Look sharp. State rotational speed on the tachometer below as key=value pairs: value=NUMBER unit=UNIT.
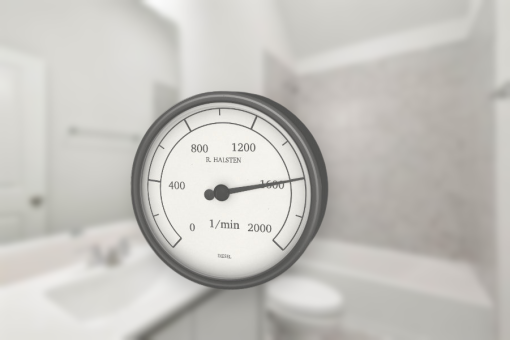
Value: value=1600 unit=rpm
